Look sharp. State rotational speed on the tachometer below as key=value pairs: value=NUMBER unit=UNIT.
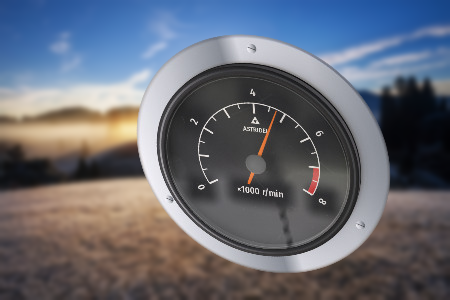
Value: value=4750 unit=rpm
